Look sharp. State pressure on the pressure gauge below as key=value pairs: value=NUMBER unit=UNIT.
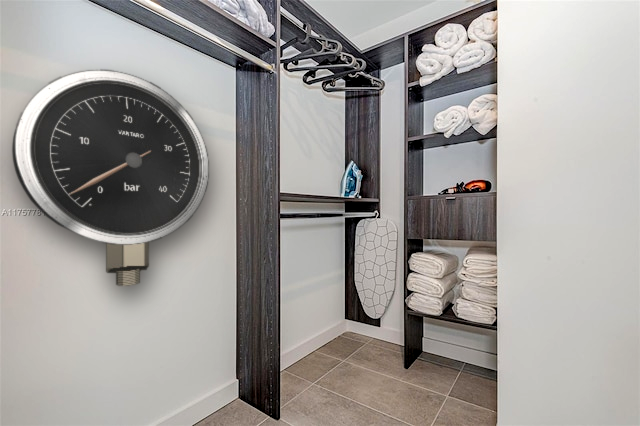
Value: value=2 unit=bar
